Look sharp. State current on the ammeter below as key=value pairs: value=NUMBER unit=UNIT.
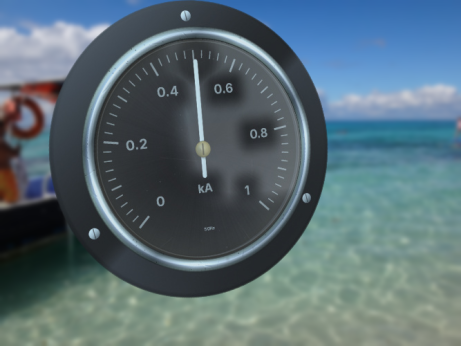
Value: value=0.5 unit=kA
